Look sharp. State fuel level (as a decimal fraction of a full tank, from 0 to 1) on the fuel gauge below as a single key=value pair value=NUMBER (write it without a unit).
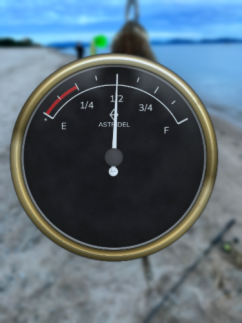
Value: value=0.5
